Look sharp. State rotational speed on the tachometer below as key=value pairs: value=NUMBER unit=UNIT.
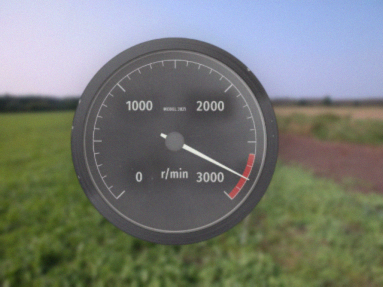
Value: value=2800 unit=rpm
